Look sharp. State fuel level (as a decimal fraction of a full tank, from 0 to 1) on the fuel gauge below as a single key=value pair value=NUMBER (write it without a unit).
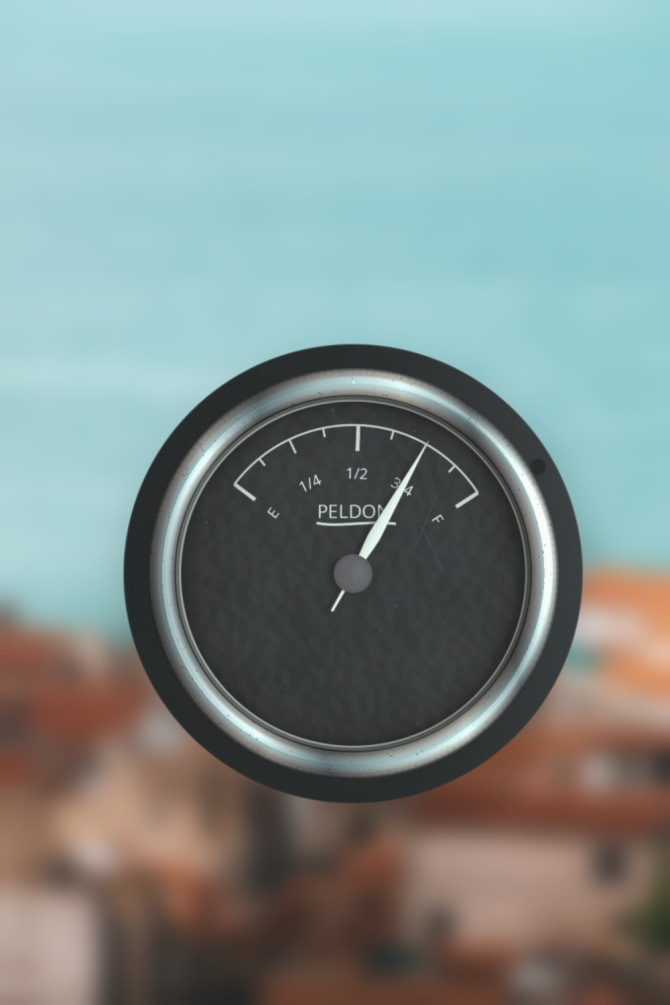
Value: value=0.75
